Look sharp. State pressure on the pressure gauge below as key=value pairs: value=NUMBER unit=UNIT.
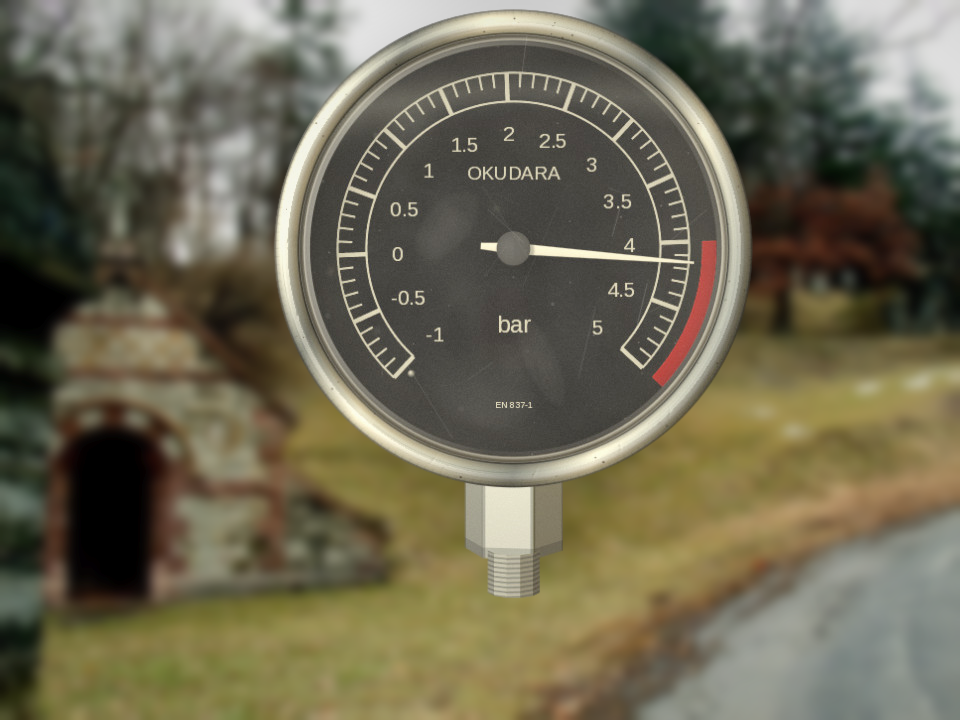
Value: value=4.15 unit=bar
